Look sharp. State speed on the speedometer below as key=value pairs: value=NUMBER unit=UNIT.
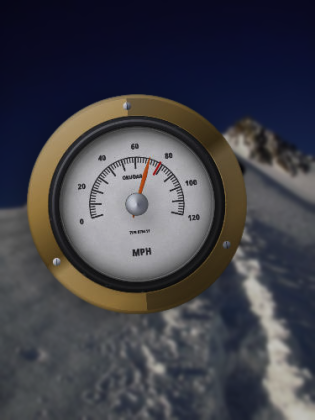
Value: value=70 unit=mph
